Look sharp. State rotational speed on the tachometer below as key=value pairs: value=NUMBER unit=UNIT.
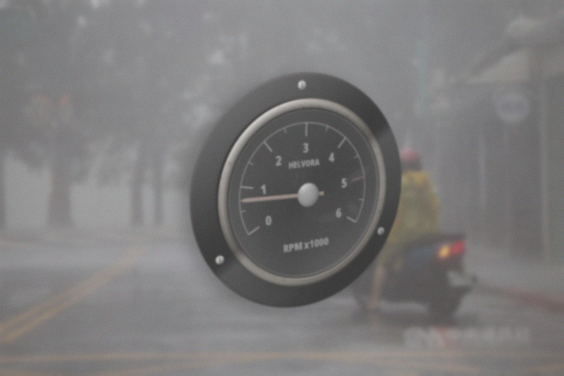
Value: value=750 unit=rpm
